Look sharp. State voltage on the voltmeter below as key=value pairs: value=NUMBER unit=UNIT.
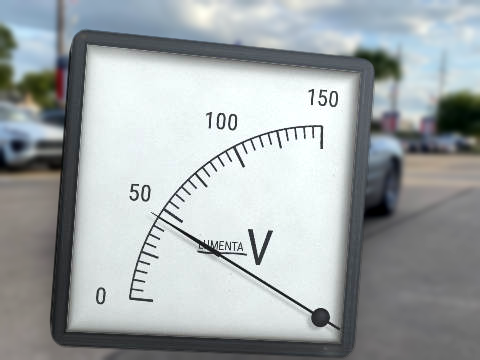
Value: value=45 unit=V
